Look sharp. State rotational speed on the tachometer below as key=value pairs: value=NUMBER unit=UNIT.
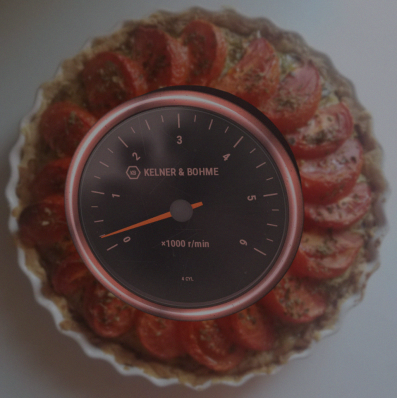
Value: value=250 unit=rpm
